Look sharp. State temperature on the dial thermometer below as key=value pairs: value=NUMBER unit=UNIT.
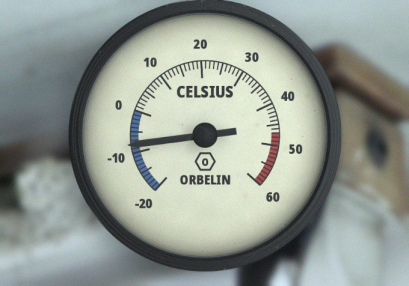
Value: value=-8 unit=°C
